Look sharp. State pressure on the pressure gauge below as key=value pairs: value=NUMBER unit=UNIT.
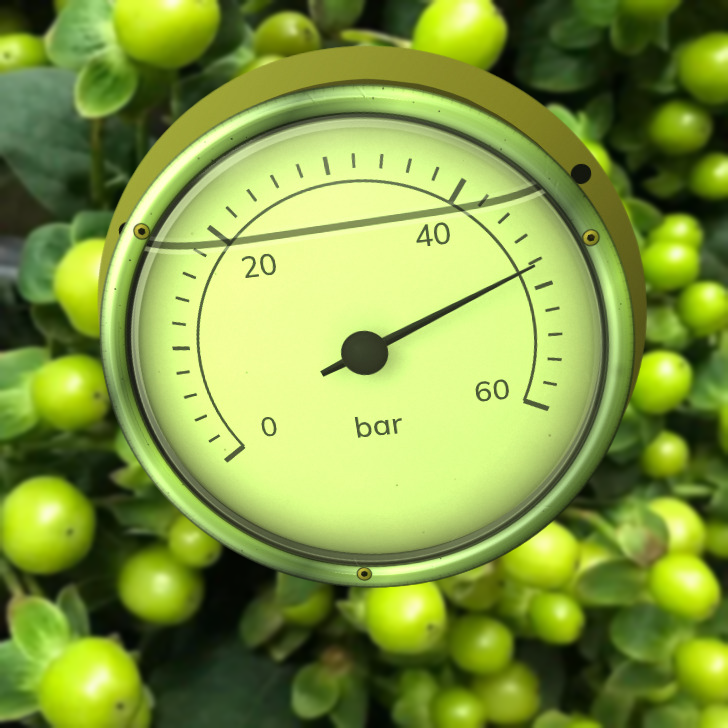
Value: value=48 unit=bar
